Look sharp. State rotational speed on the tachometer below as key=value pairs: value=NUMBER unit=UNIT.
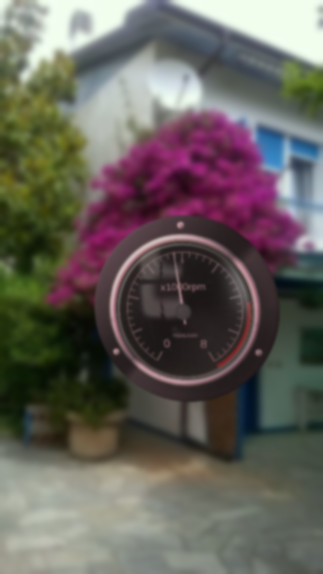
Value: value=3800 unit=rpm
